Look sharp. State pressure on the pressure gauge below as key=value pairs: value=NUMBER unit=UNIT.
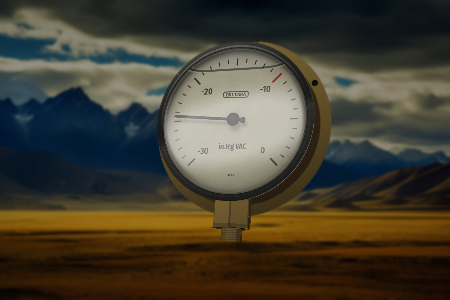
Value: value=-24.5 unit=inHg
